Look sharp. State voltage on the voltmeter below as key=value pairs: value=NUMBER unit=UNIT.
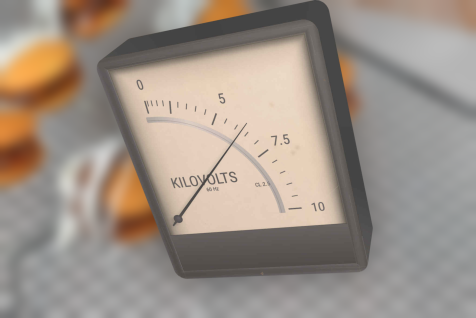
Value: value=6.25 unit=kV
